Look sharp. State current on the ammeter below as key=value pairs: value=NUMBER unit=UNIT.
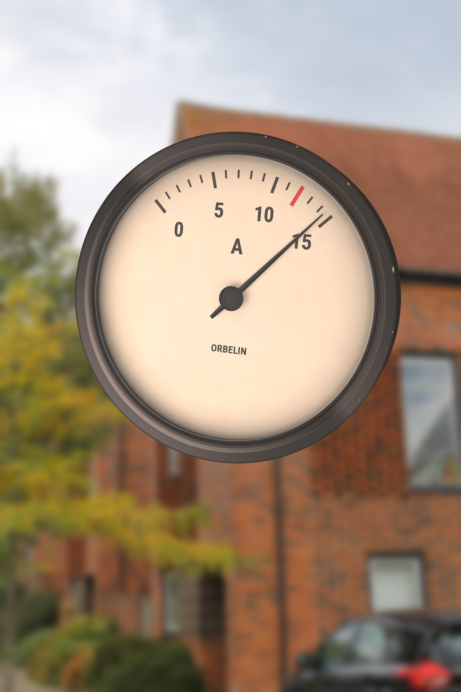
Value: value=14.5 unit=A
